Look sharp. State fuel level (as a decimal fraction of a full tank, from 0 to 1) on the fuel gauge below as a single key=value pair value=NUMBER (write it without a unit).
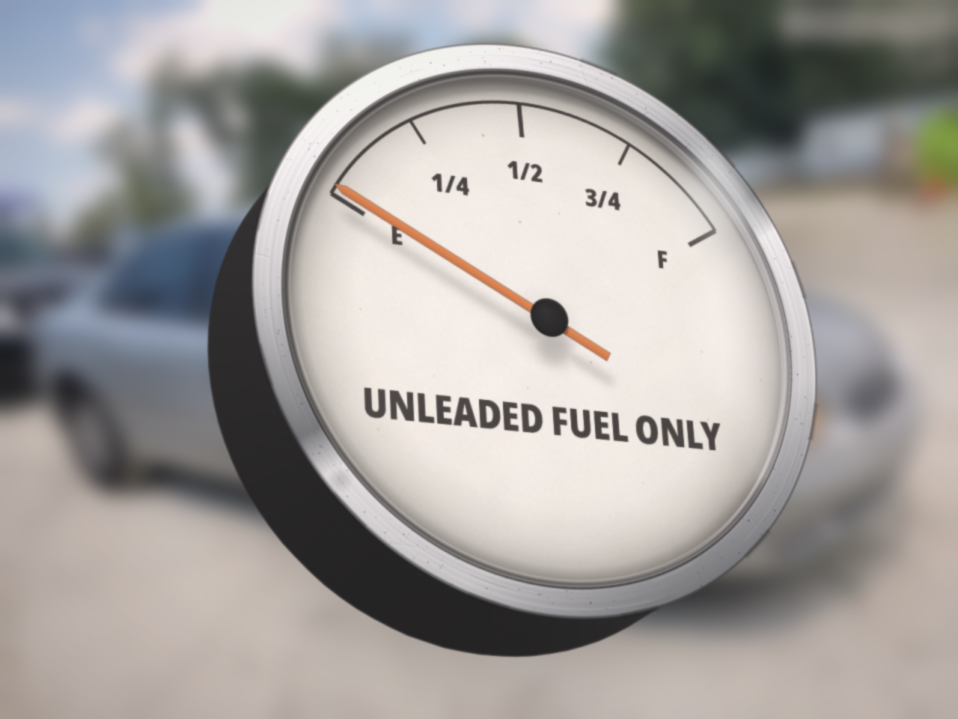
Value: value=0
